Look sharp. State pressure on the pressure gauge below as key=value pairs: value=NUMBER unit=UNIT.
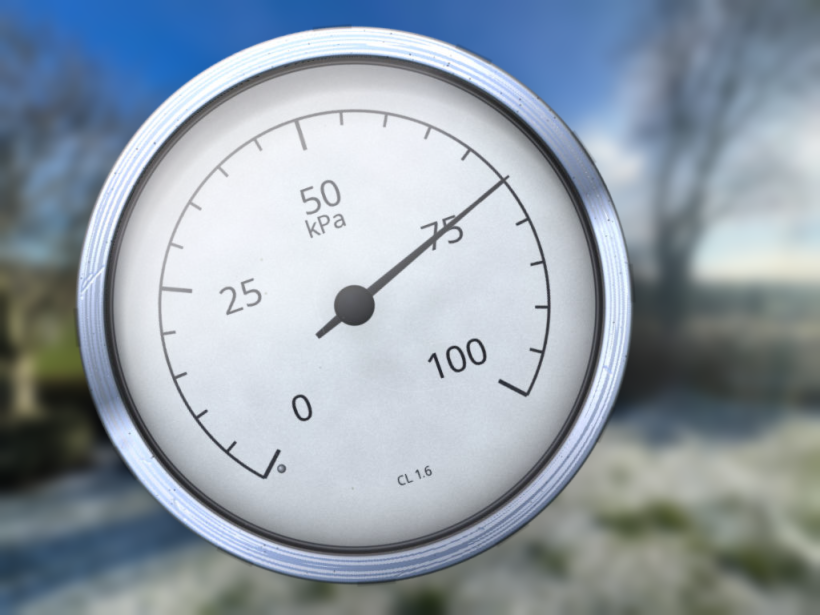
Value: value=75 unit=kPa
